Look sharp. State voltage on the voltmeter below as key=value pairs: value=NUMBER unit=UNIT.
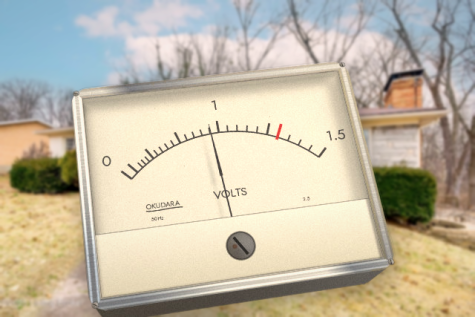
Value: value=0.95 unit=V
